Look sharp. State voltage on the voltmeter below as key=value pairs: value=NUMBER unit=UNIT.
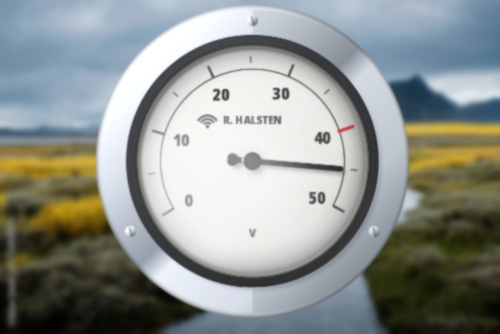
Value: value=45 unit=V
